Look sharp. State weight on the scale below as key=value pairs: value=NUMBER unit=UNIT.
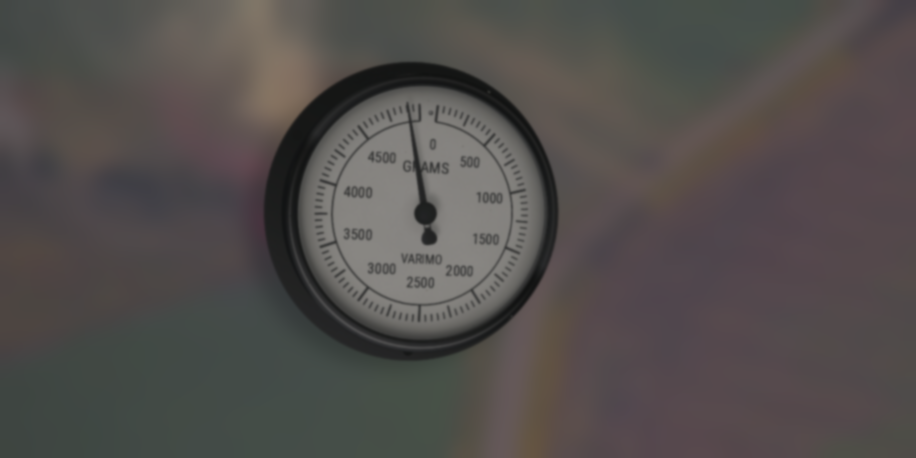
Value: value=4900 unit=g
